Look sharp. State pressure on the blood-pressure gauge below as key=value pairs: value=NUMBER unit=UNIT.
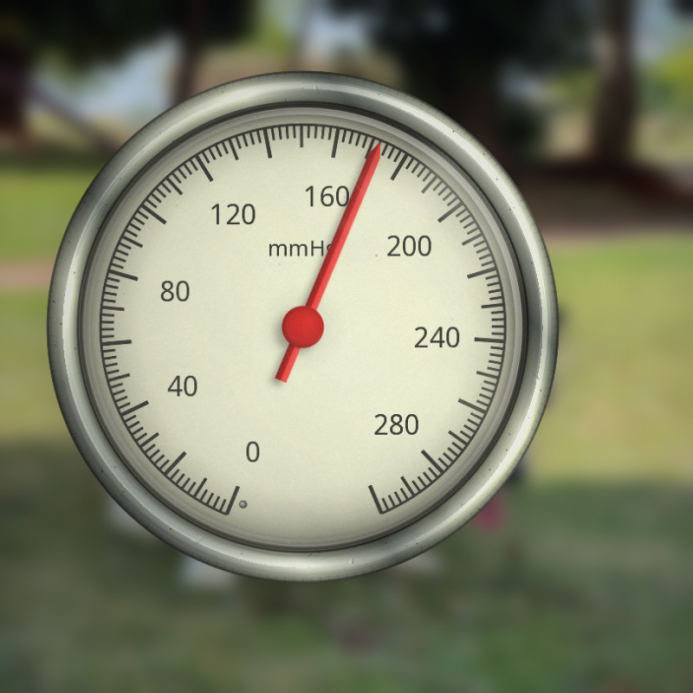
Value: value=172 unit=mmHg
